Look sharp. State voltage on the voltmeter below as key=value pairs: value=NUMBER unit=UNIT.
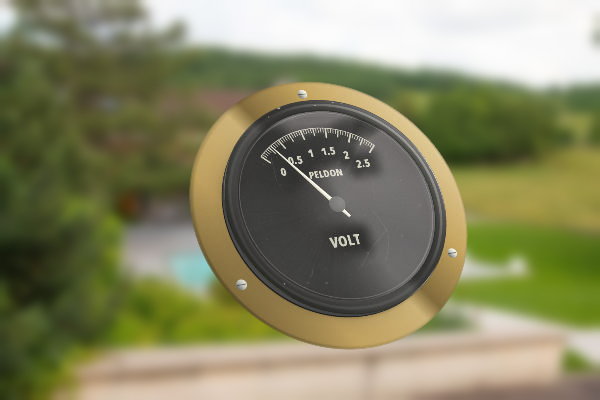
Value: value=0.25 unit=V
